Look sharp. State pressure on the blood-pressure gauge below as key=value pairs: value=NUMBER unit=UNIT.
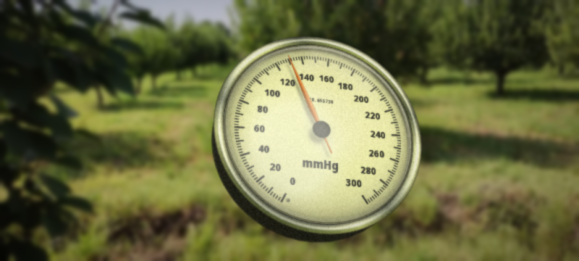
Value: value=130 unit=mmHg
